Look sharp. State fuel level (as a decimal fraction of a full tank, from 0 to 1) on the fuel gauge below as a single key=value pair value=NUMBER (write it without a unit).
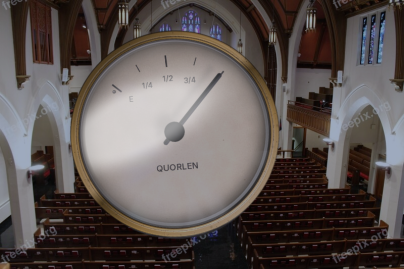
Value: value=1
